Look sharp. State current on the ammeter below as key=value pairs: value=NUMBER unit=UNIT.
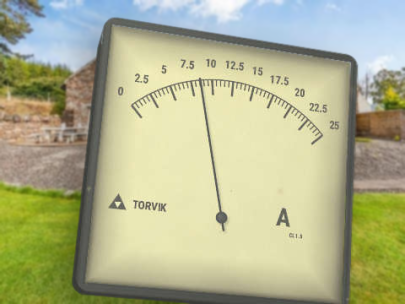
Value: value=8.5 unit=A
